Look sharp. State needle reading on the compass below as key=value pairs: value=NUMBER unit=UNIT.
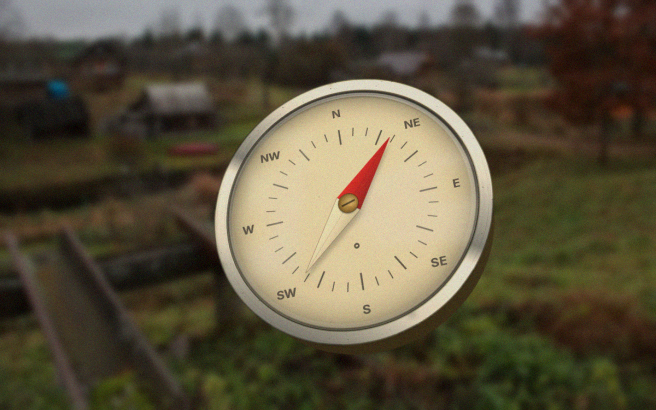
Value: value=40 unit=°
